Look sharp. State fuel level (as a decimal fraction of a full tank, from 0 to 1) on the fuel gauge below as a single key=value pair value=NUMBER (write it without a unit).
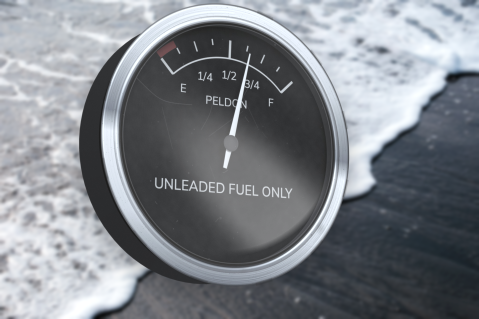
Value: value=0.625
